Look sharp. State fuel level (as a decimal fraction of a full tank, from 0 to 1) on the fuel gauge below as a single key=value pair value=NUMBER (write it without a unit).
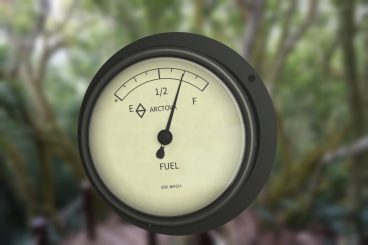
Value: value=0.75
